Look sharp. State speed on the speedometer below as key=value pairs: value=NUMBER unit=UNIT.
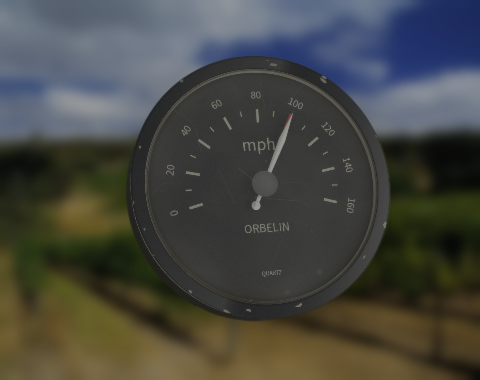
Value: value=100 unit=mph
